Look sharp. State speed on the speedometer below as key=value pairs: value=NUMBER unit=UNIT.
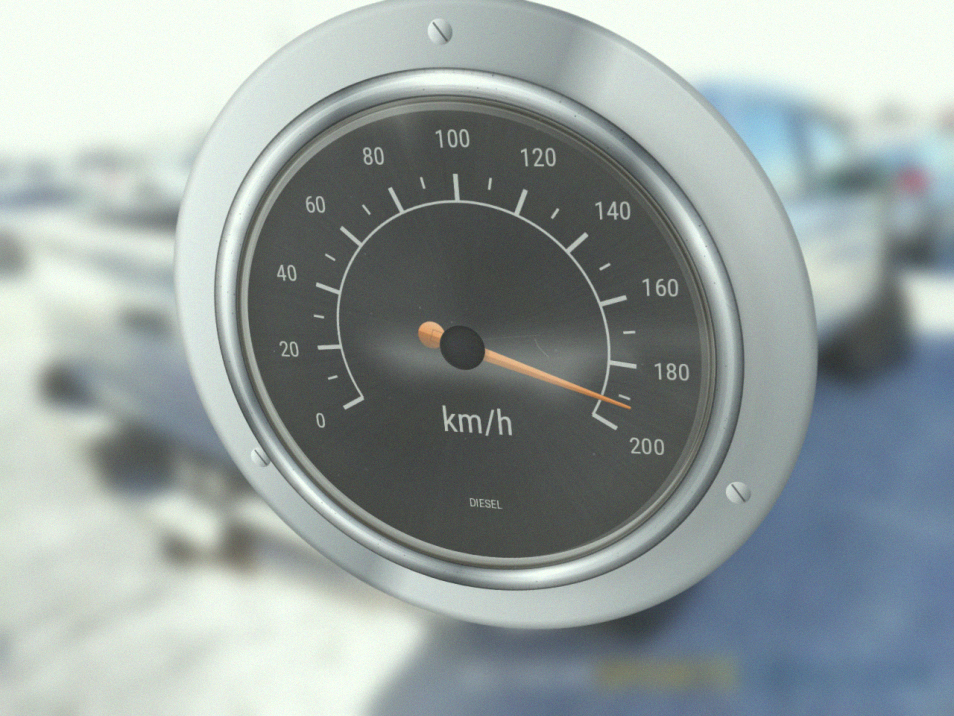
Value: value=190 unit=km/h
